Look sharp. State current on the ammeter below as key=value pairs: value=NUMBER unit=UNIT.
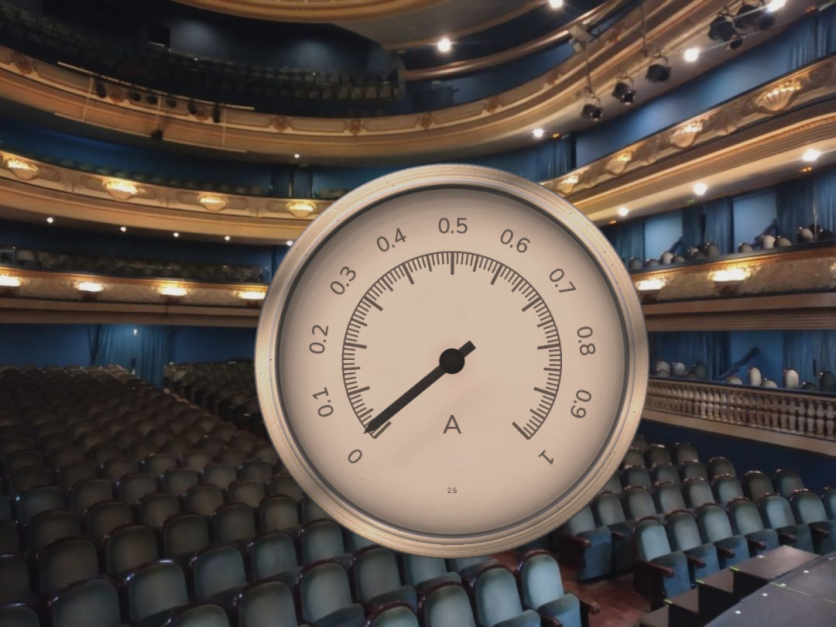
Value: value=0.02 unit=A
